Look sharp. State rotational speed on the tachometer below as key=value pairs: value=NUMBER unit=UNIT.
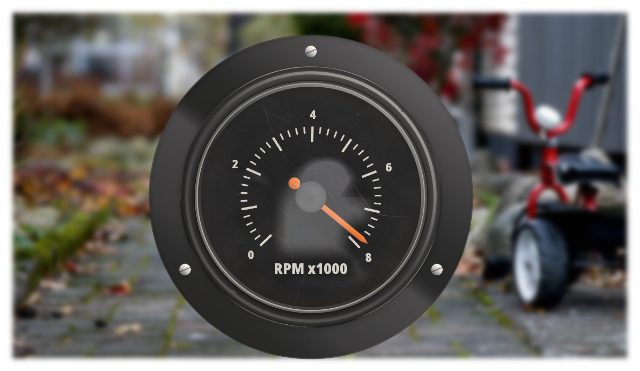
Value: value=7800 unit=rpm
